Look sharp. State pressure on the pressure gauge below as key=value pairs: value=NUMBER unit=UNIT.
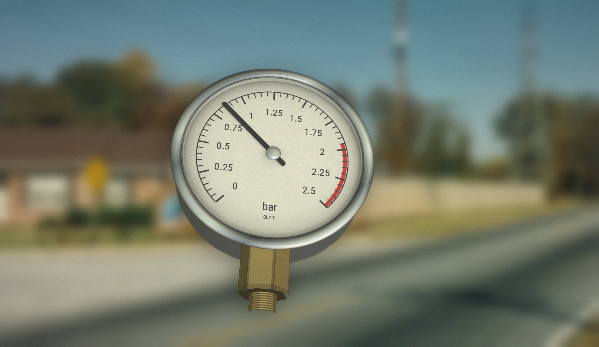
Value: value=0.85 unit=bar
